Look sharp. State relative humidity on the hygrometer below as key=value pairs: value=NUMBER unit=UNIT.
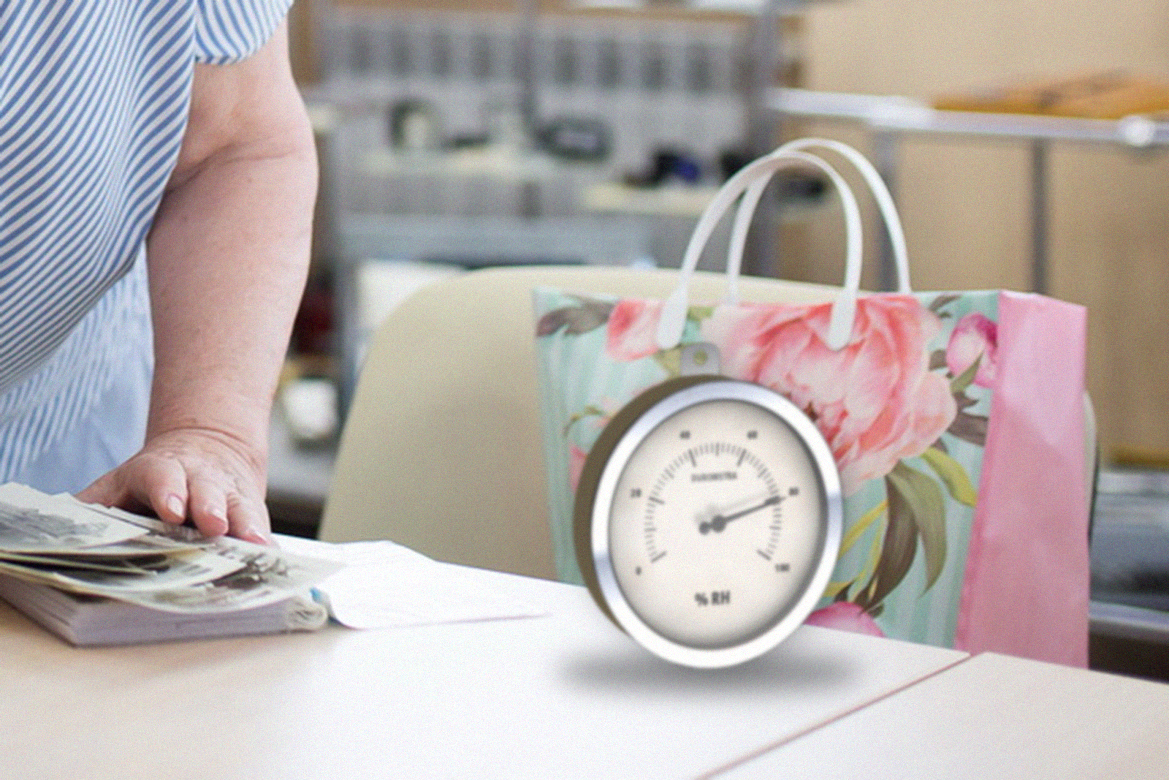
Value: value=80 unit=%
